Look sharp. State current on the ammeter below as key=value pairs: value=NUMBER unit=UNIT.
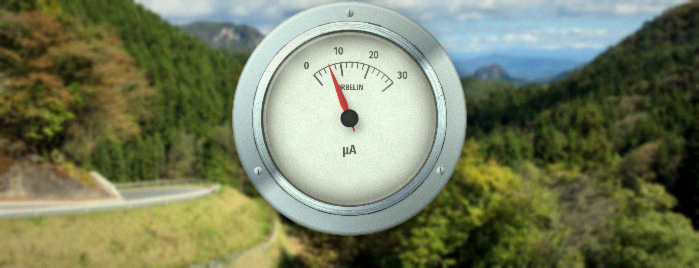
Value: value=6 unit=µA
